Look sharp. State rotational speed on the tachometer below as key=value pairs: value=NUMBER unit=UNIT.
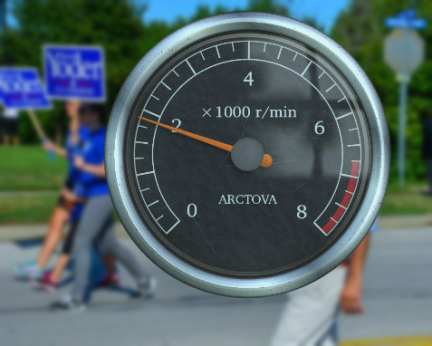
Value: value=1875 unit=rpm
